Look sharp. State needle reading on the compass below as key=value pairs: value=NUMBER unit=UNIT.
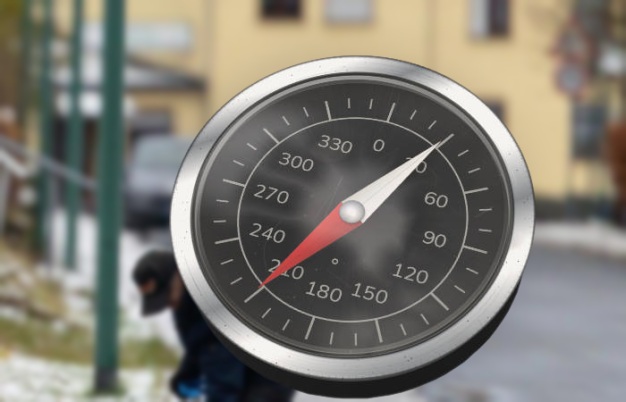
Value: value=210 unit=°
